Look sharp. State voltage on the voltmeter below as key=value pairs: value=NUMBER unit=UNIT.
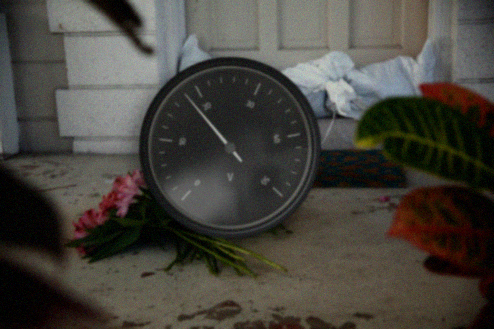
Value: value=18 unit=V
